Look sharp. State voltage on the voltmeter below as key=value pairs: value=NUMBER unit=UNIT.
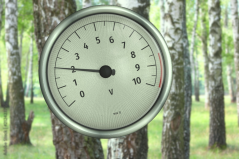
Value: value=2 unit=V
